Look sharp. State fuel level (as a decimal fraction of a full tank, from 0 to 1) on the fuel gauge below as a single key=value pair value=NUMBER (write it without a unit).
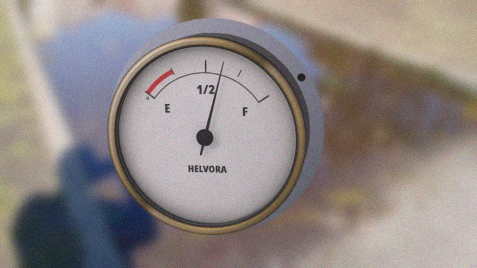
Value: value=0.625
